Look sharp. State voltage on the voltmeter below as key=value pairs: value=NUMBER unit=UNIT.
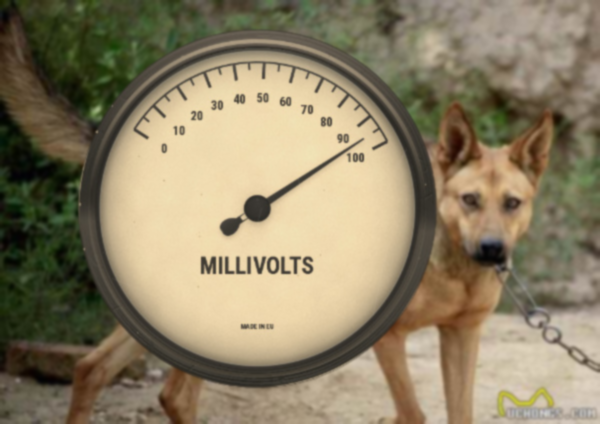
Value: value=95 unit=mV
